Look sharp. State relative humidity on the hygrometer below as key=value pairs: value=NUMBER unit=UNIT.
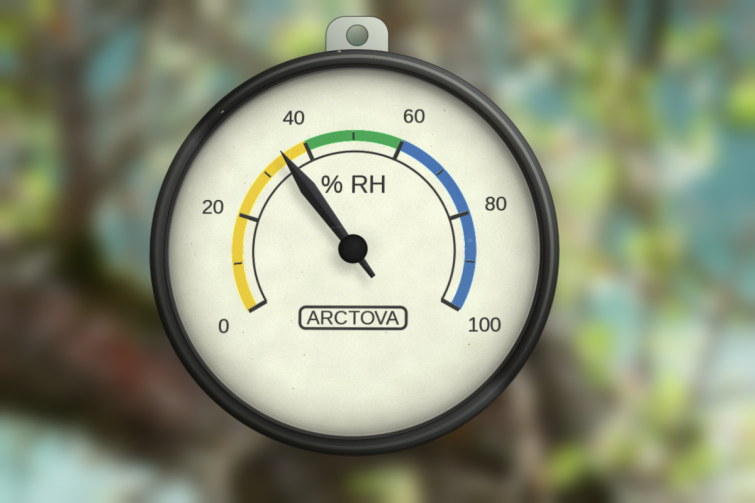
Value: value=35 unit=%
